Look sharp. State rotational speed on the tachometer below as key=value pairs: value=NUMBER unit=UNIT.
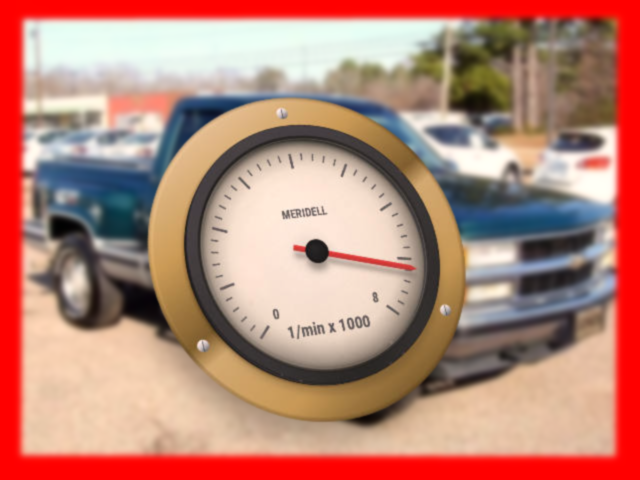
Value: value=7200 unit=rpm
